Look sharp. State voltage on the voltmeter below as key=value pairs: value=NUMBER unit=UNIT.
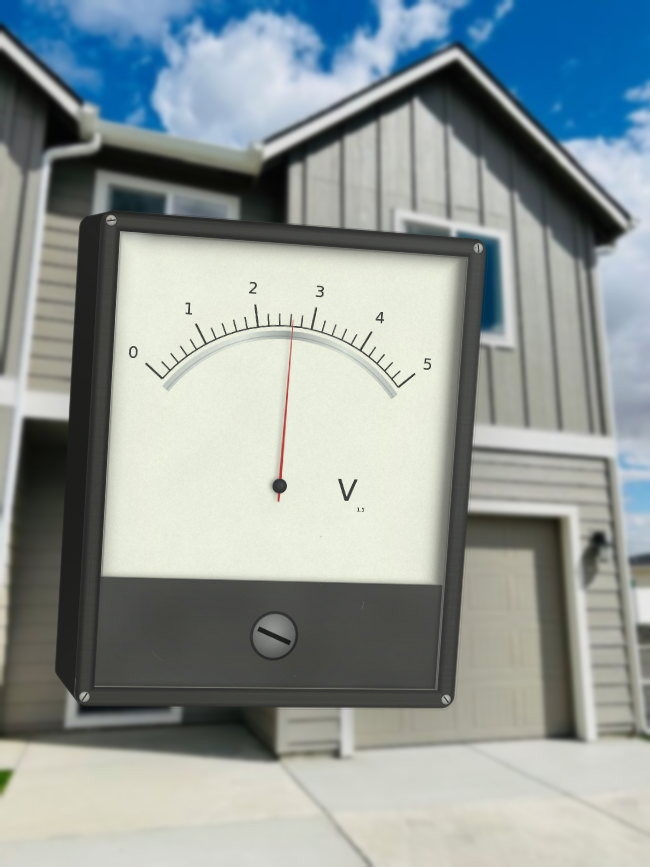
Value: value=2.6 unit=V
